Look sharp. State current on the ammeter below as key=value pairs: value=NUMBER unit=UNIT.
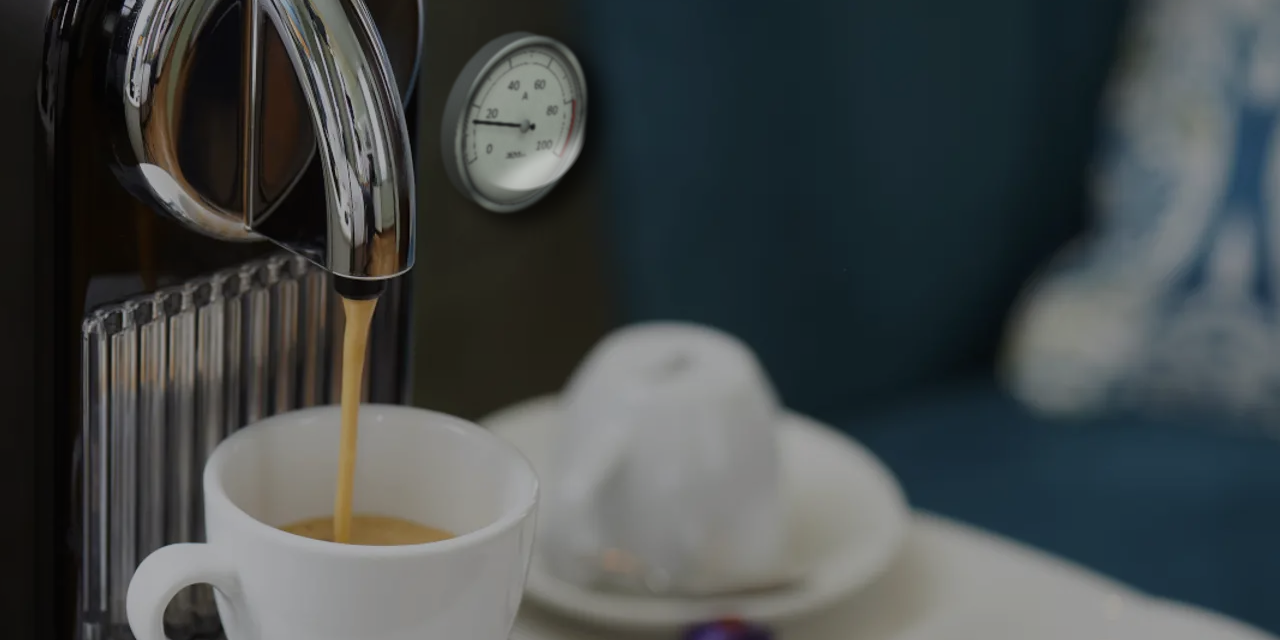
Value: value=15 unit=A
